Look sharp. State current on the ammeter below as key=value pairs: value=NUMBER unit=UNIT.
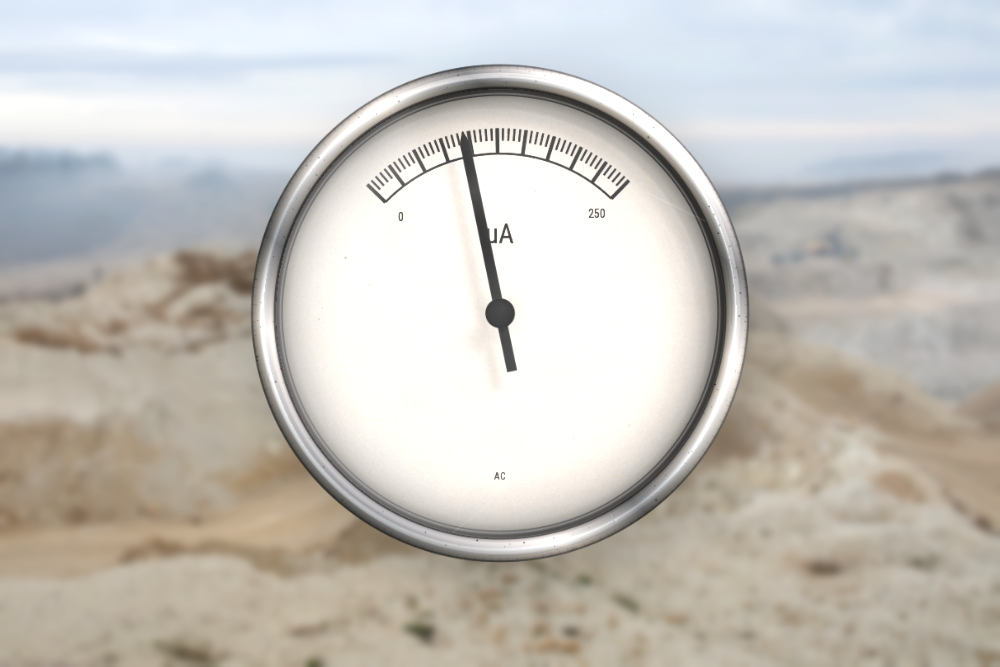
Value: value=95 unit=µA
